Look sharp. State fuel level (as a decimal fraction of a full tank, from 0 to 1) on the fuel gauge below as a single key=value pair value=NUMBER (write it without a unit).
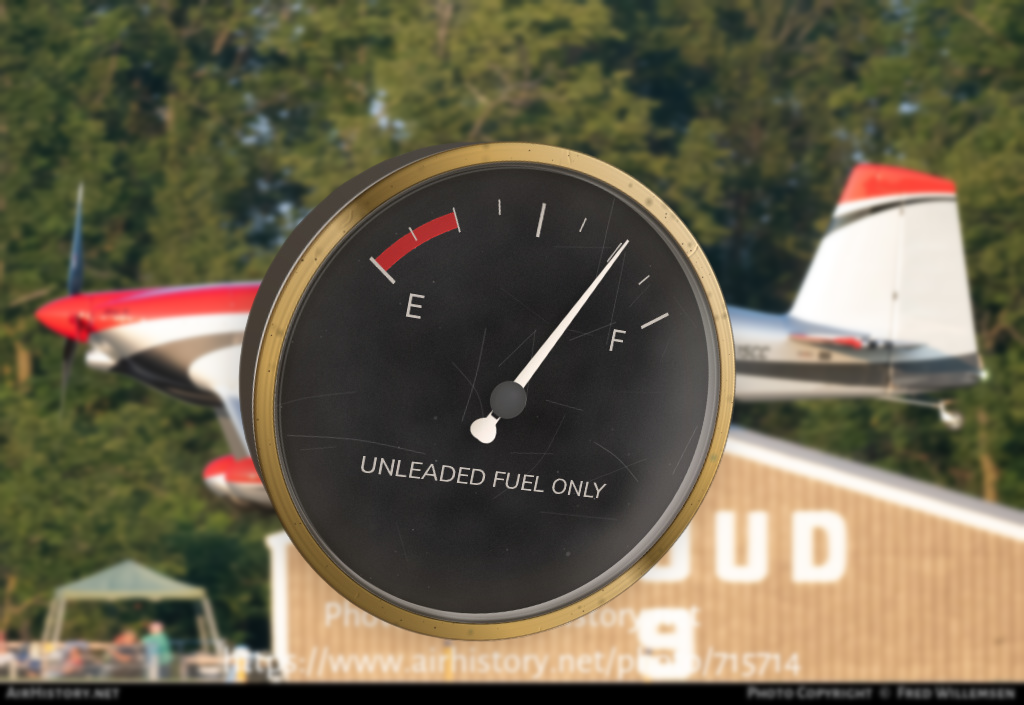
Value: value=0.75
